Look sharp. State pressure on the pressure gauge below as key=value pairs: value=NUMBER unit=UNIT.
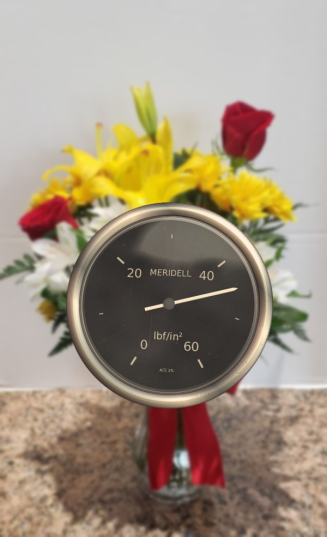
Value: value=45 unit=psi
